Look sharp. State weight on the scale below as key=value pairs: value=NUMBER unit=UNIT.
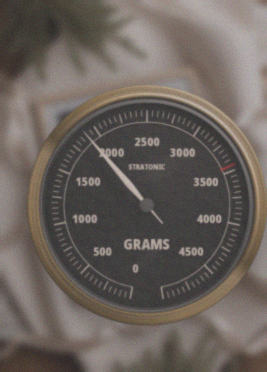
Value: value=1900 unit=g
